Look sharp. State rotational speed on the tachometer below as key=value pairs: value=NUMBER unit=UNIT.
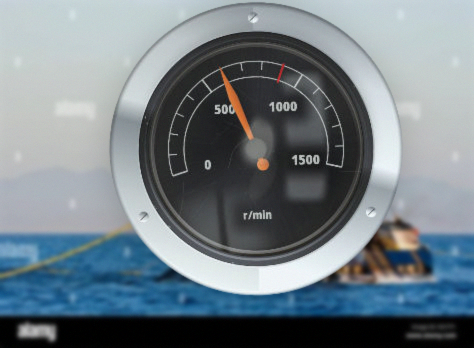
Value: value=600 unit=rpm
